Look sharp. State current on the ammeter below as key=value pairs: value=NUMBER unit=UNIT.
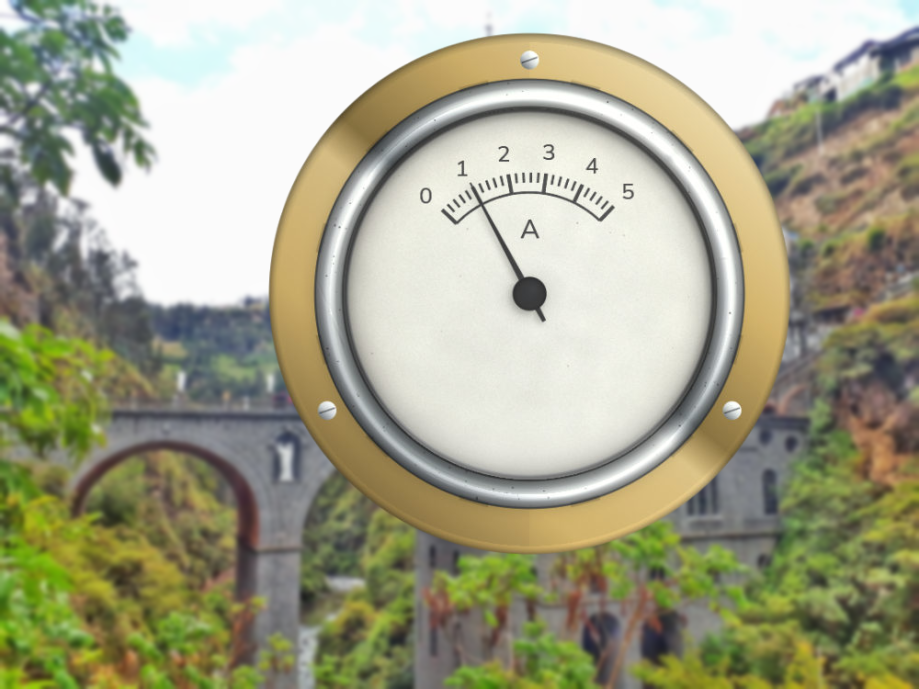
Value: value=1 unit=A
